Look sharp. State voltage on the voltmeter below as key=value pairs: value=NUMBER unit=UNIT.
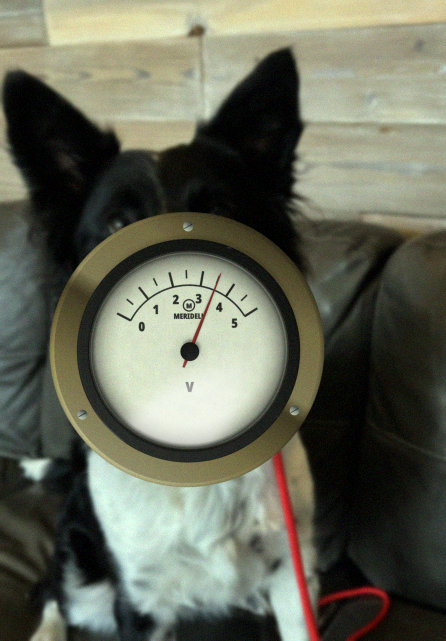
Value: value=3.5 unit=V
